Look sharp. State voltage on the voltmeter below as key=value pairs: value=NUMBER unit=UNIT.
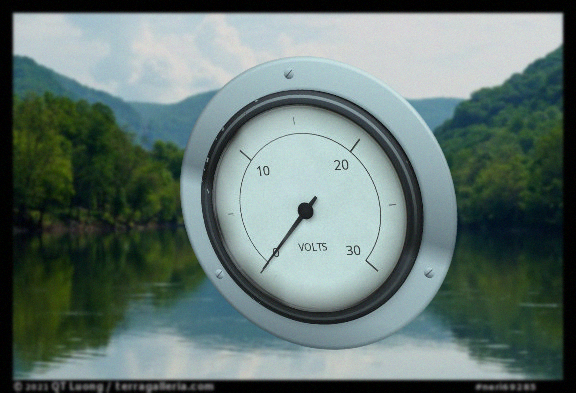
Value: value=0 unit=V
